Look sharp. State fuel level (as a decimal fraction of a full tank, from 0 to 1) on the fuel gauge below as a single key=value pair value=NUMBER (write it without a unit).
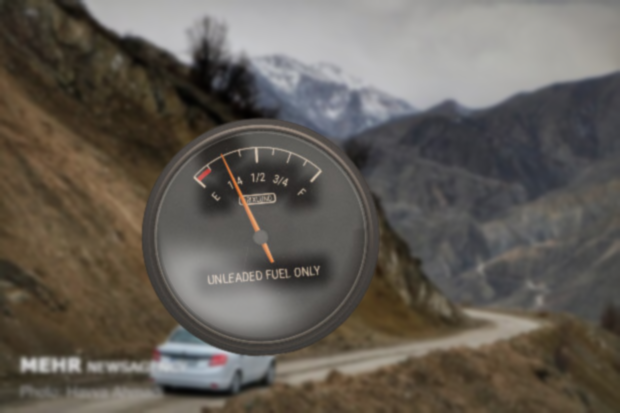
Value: value=0.25
